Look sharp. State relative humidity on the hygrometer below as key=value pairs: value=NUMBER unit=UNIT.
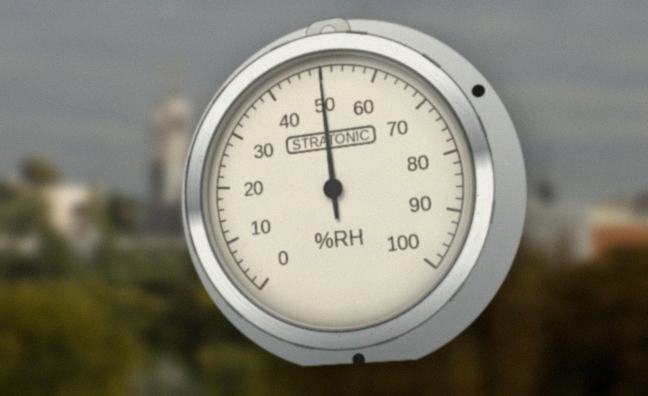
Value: value=50 unit=%
